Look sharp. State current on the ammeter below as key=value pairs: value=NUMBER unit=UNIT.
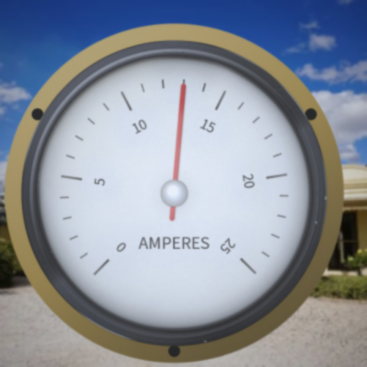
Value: value=13 unit=A
